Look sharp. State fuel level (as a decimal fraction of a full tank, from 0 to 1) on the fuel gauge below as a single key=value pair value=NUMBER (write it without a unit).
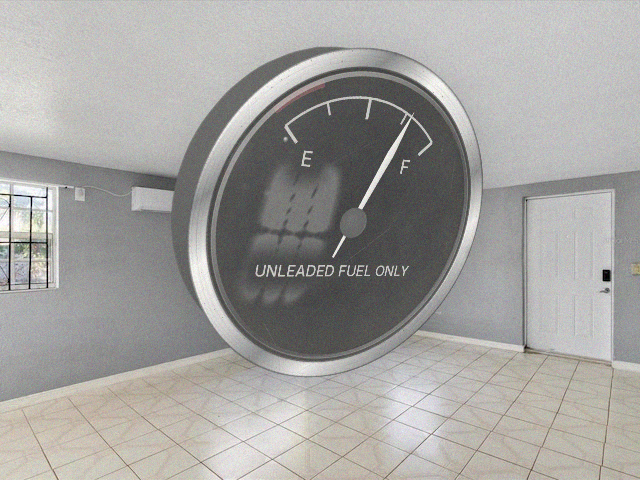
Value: value=0.75
